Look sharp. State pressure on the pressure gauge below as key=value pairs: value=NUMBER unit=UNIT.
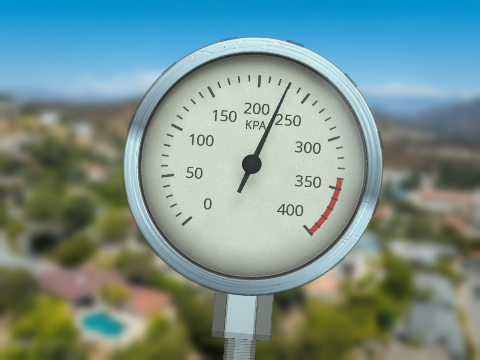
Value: value=230 unit=kPa
